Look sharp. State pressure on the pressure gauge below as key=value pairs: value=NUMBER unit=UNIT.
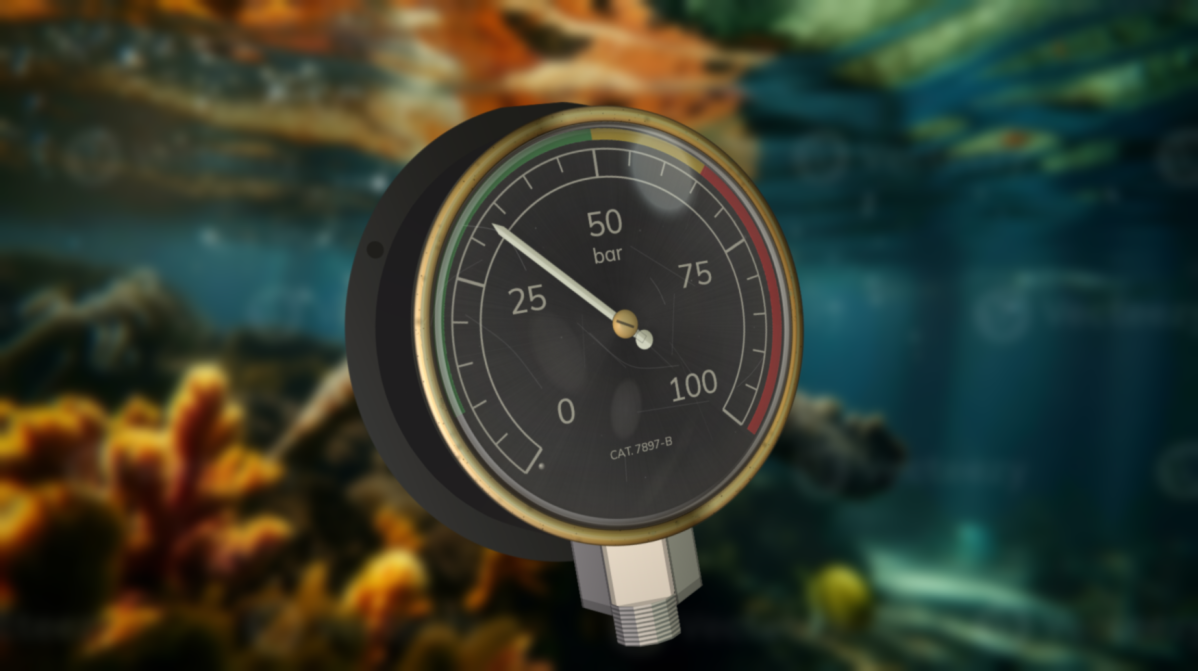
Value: value=32.5 unit=bar
